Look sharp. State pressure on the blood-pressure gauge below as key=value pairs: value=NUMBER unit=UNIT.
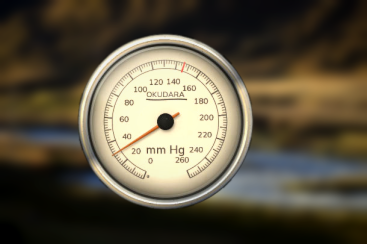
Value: value=30 unit=mmHg
